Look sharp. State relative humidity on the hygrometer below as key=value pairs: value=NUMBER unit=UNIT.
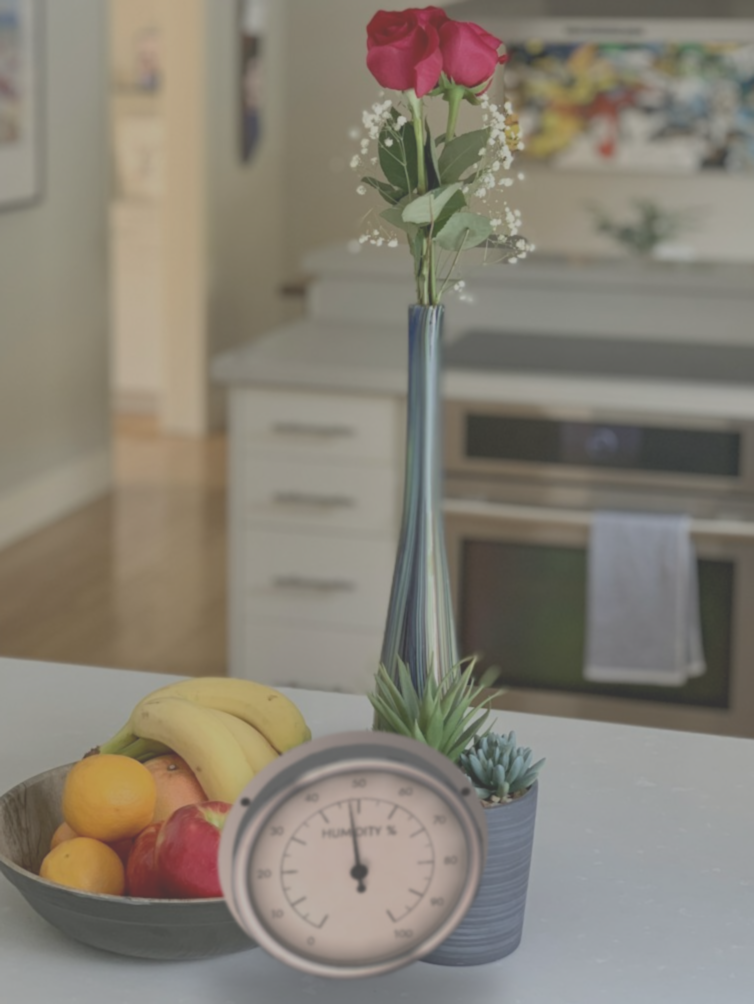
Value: value=47.5 unit=%
